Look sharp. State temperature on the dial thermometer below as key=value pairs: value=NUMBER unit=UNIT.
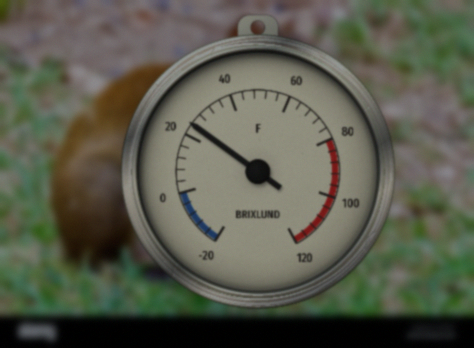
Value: value=24 unit=°F
